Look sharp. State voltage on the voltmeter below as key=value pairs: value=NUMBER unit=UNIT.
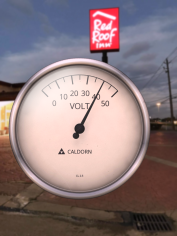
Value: value=40 unit=V
